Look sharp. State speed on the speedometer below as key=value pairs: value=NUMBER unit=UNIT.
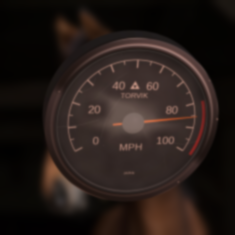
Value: value=85 unit=mph
